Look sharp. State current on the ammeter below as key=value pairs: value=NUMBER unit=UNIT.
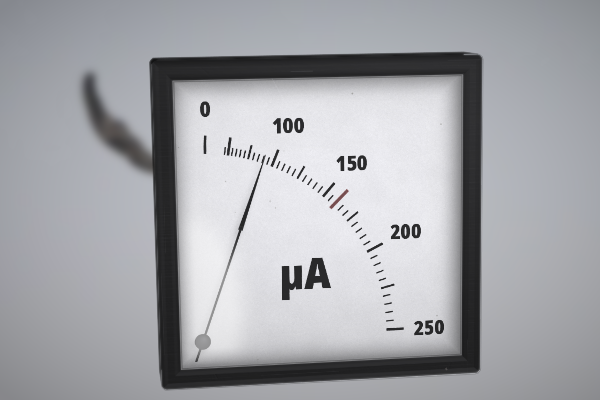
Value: value=90 unit=µA
